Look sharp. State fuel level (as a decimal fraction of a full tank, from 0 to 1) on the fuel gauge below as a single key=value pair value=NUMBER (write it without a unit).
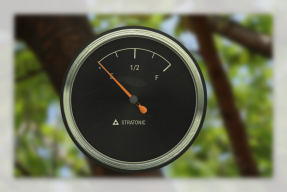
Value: value=0
